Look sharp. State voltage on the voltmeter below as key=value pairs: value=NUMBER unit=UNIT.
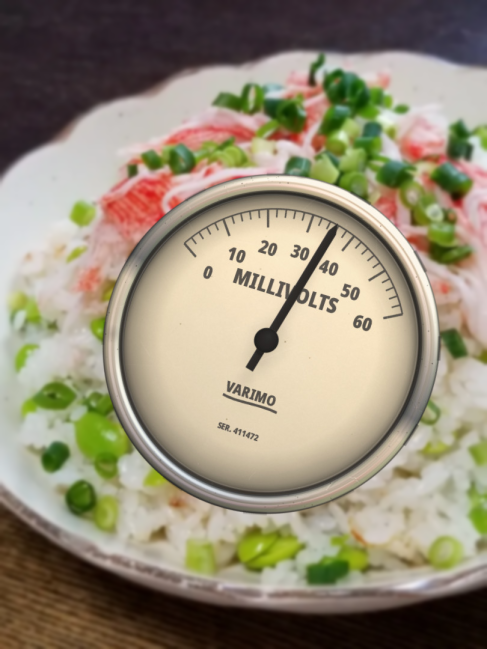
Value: value=36 unit=mV
